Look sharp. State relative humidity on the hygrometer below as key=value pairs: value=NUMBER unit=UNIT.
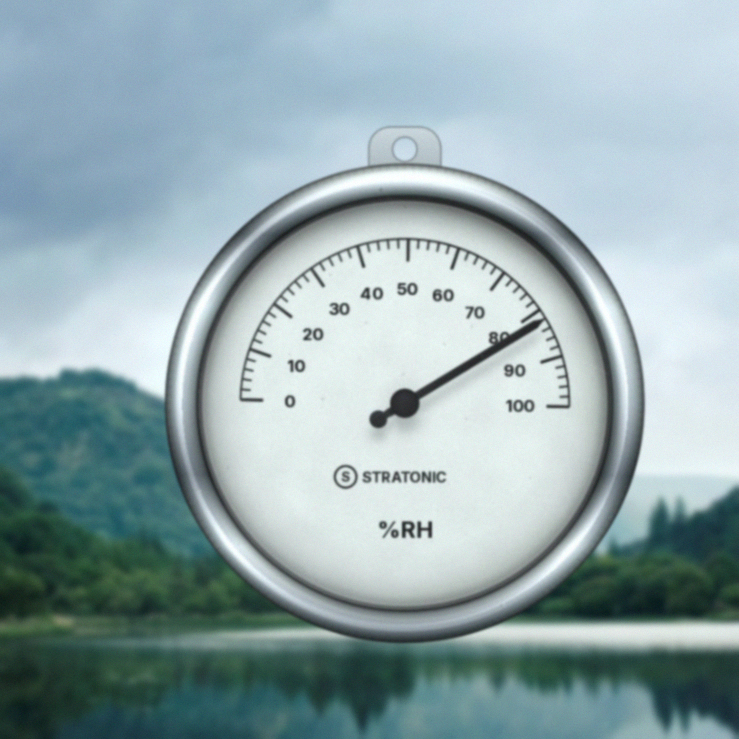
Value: value=82 unit=%
